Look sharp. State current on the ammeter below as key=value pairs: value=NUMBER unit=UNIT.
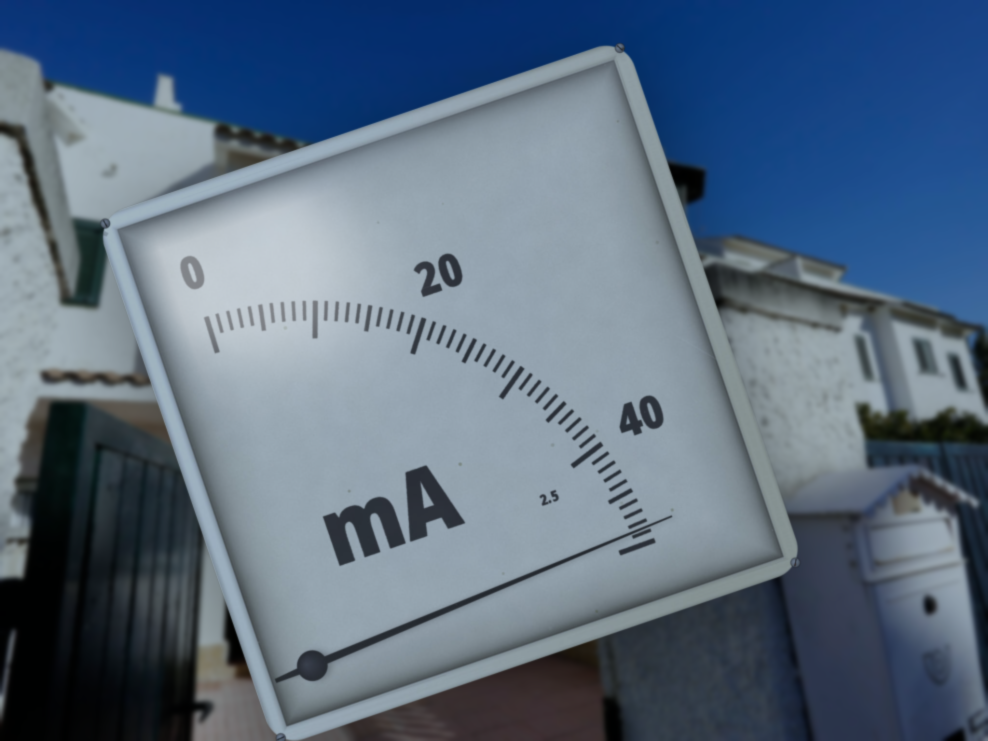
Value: value=48.5 unit=mA
